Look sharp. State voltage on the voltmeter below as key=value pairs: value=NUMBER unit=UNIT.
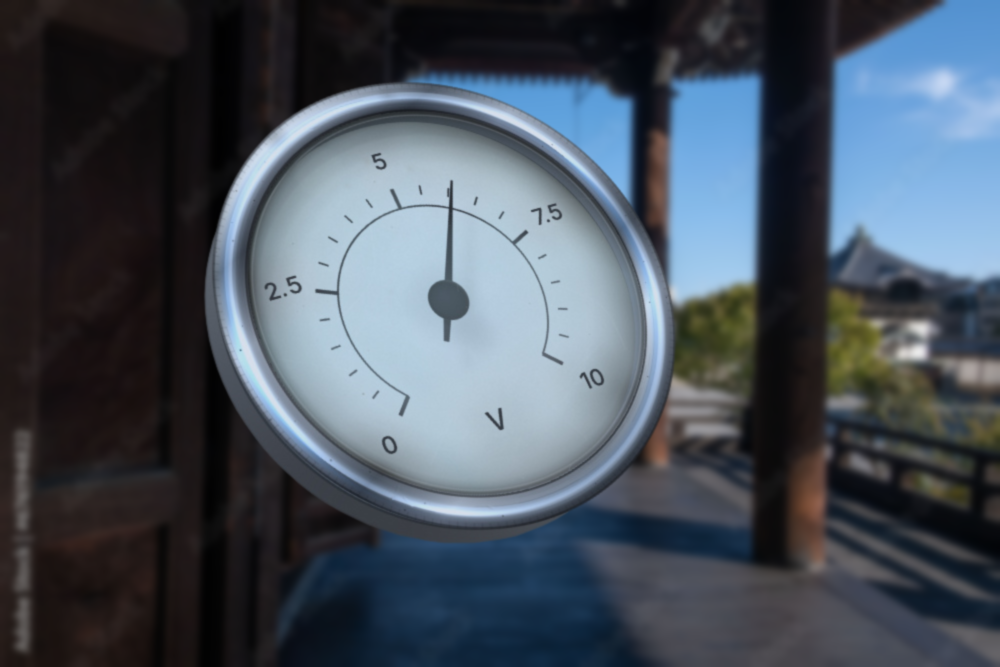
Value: value=6 unit=V
